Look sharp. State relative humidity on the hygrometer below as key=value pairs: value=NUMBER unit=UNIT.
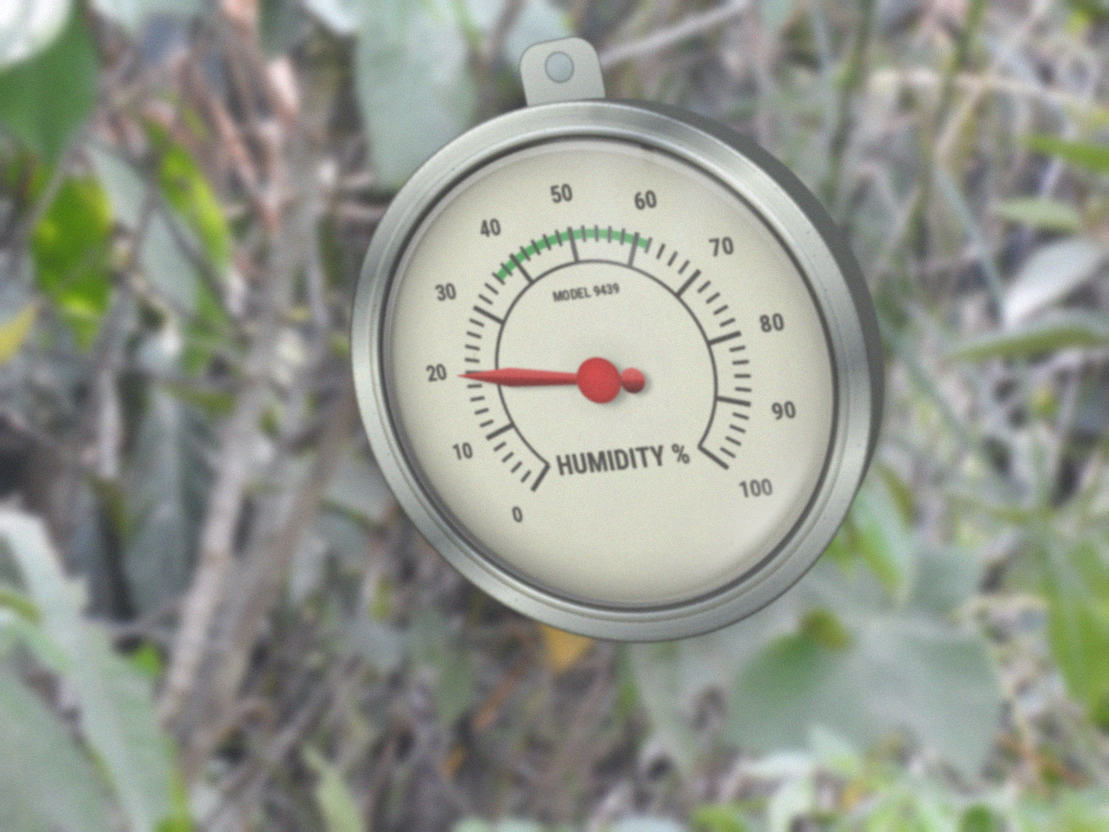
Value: value=20 unit=%
